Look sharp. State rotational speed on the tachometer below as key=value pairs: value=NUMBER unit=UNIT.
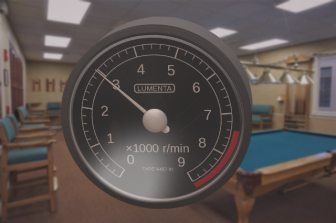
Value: value=3000 unit=rpm
